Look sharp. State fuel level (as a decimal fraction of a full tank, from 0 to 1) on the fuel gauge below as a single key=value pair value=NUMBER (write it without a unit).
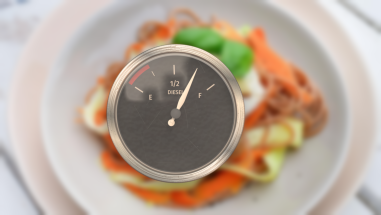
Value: value=0.75
